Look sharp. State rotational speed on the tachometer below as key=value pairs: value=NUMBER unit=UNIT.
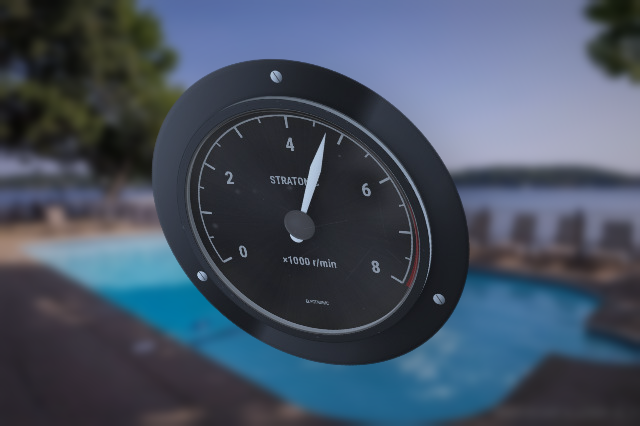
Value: value=4750 unit=rpm
